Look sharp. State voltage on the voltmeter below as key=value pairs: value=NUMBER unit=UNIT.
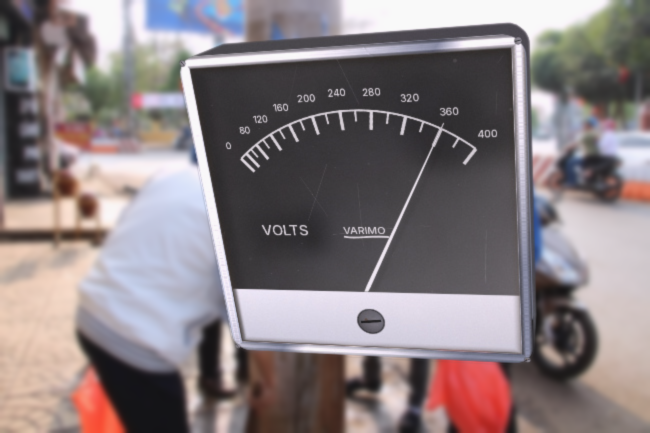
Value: value=360 unit=V
